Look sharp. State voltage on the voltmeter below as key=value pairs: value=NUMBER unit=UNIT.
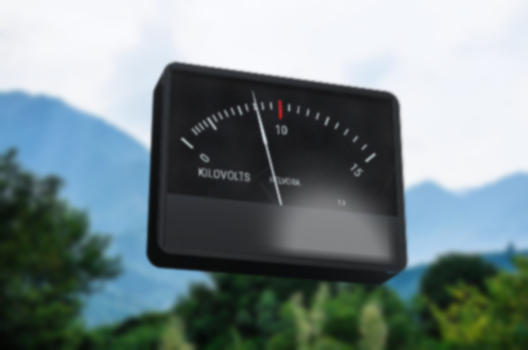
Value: value=8.5 unit=kV
